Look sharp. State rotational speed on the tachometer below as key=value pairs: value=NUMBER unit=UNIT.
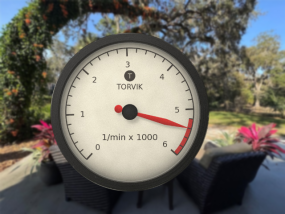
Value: value=5400 unit=rpm
